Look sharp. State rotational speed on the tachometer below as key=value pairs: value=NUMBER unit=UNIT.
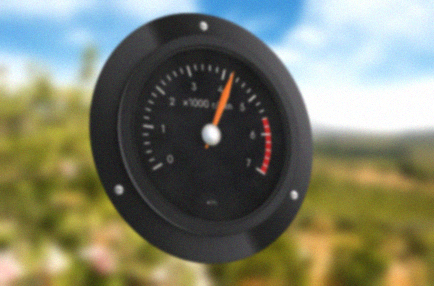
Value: value=4200 unit=rpm
